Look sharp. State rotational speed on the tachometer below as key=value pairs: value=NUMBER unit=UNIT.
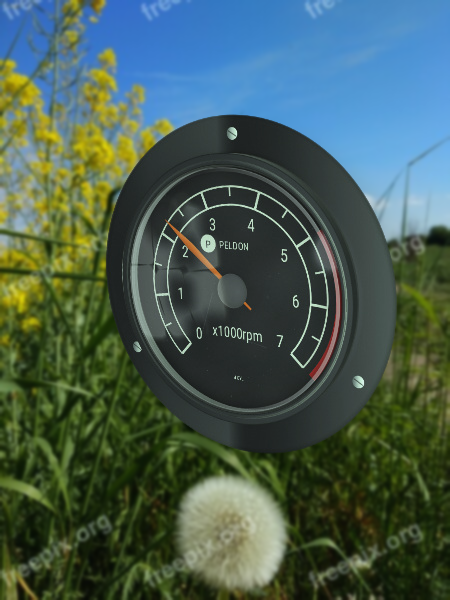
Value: value=2250 unit=rpm
